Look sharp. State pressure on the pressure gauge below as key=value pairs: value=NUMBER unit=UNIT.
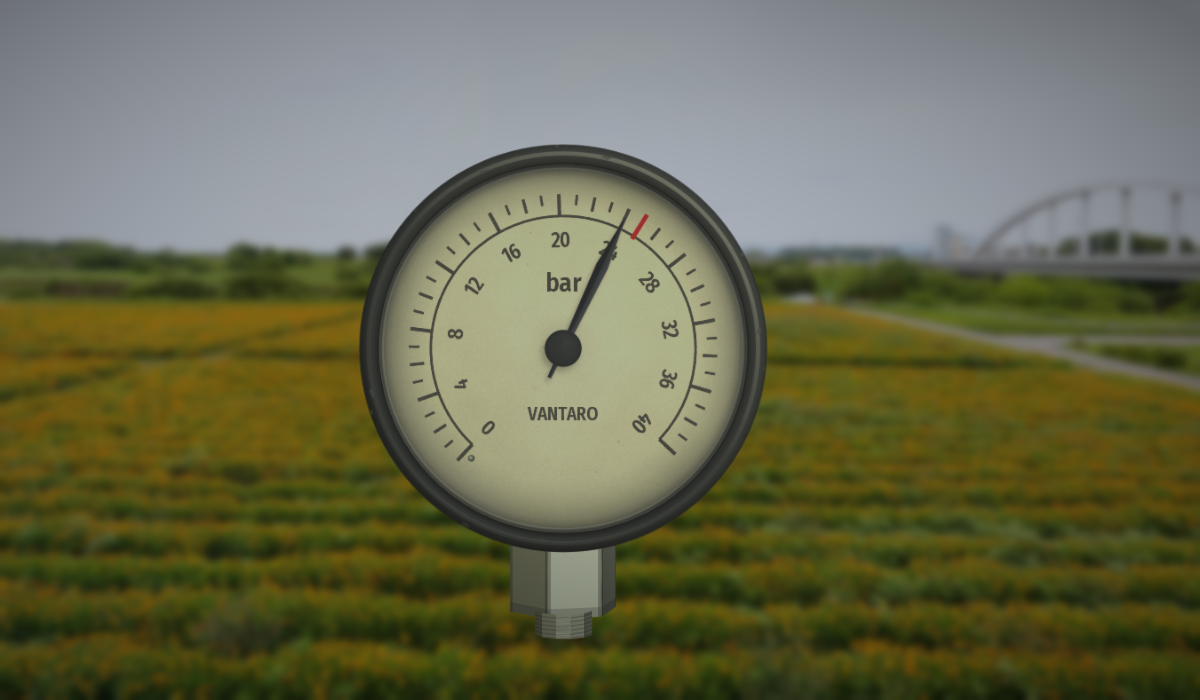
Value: value=24 unit=bar
